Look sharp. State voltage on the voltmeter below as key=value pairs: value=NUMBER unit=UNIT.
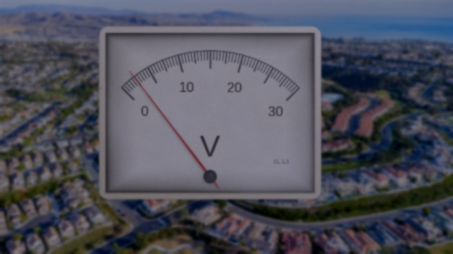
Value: value=2.5 unit=V
